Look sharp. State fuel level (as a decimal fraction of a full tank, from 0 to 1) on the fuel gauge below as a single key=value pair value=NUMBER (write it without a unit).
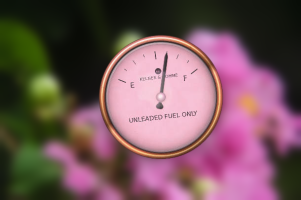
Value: value=0.625
